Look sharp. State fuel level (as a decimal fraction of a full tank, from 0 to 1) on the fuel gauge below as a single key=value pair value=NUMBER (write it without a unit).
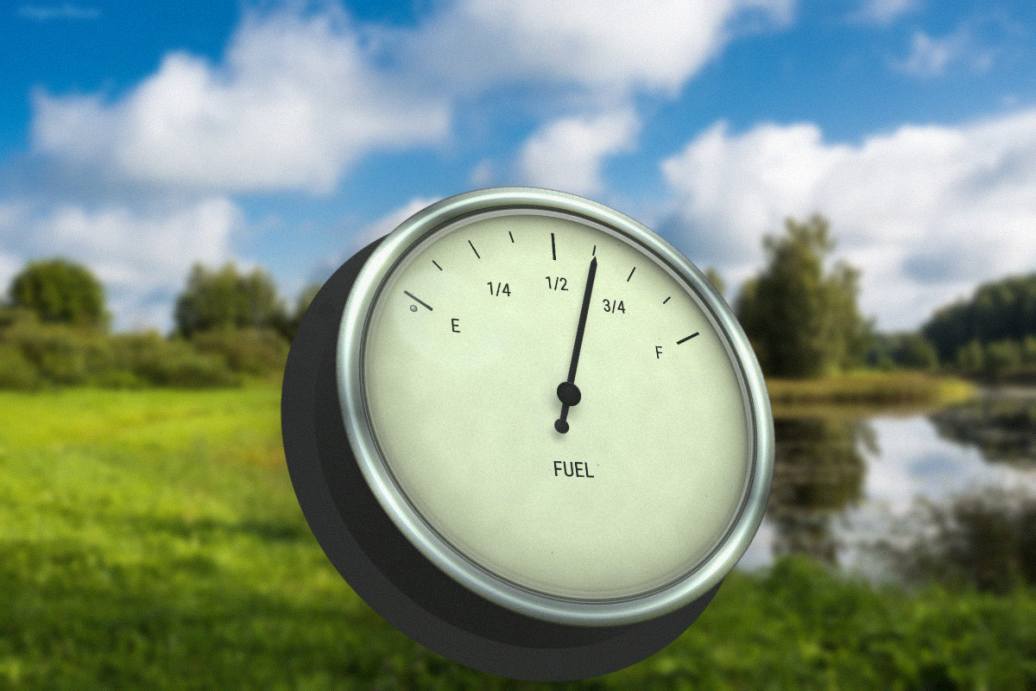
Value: value=0.625
